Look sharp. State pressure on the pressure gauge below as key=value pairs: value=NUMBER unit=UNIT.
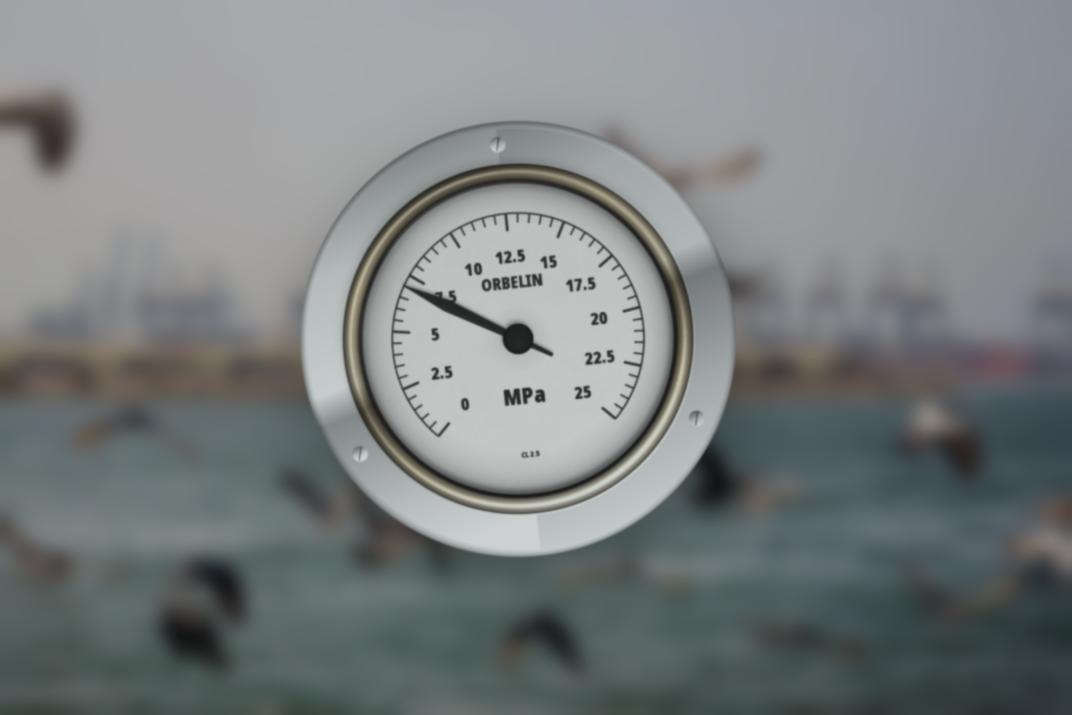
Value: value=7 unit=MPa
